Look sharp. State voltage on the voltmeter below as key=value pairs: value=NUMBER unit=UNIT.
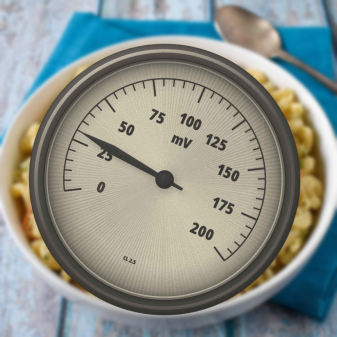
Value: value=30 unit=mV
